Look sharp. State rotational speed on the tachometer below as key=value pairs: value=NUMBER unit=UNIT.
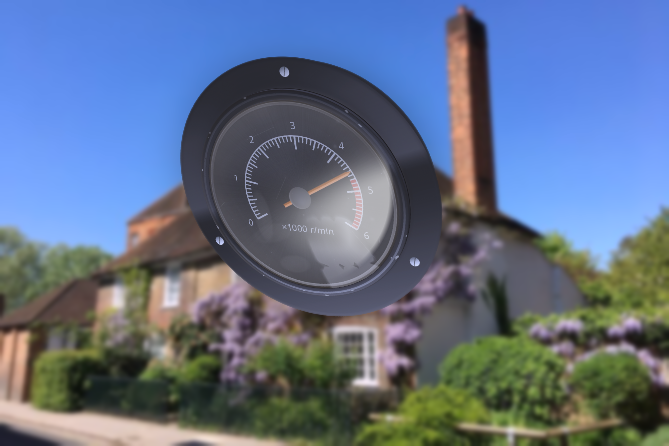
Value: value=4500 unit=rpm
